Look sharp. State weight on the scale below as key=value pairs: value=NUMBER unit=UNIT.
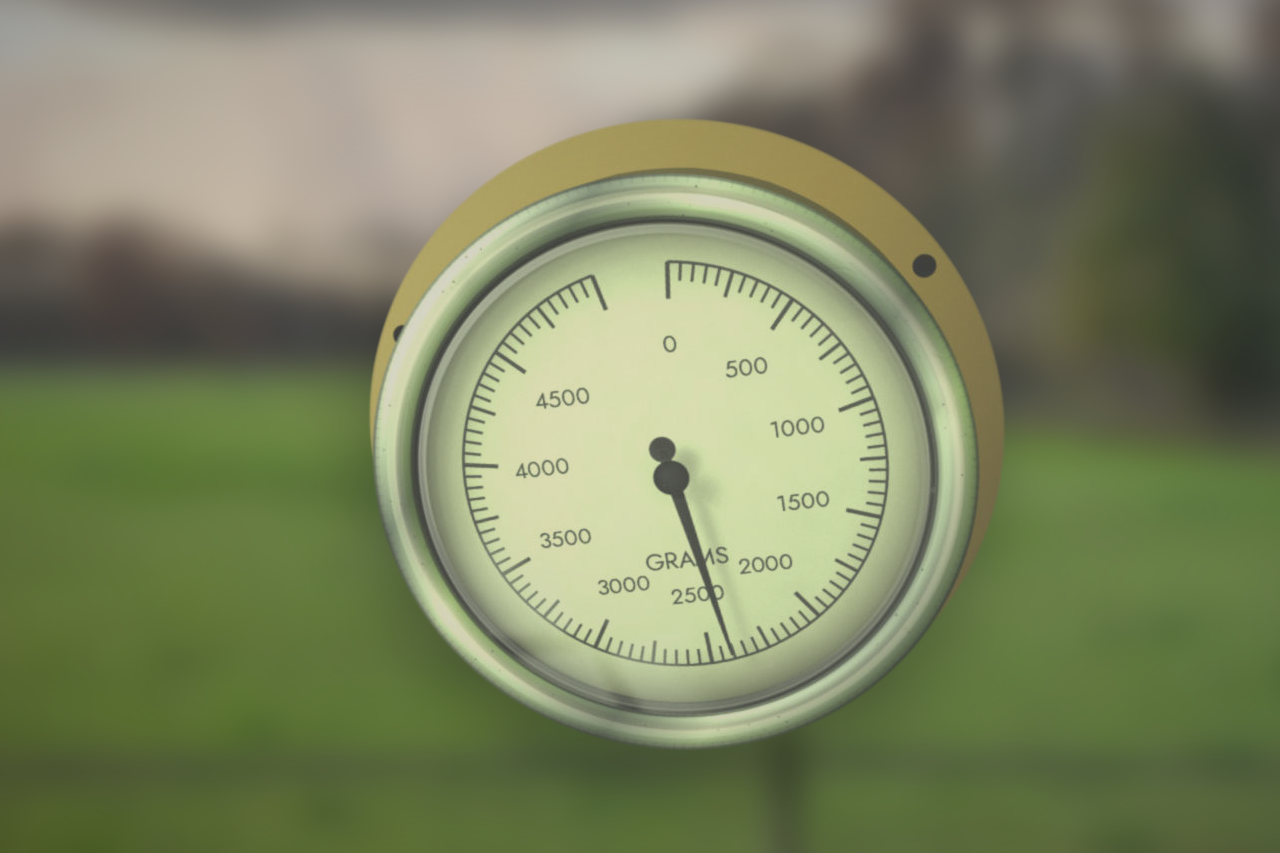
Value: value=2400 unit=g
